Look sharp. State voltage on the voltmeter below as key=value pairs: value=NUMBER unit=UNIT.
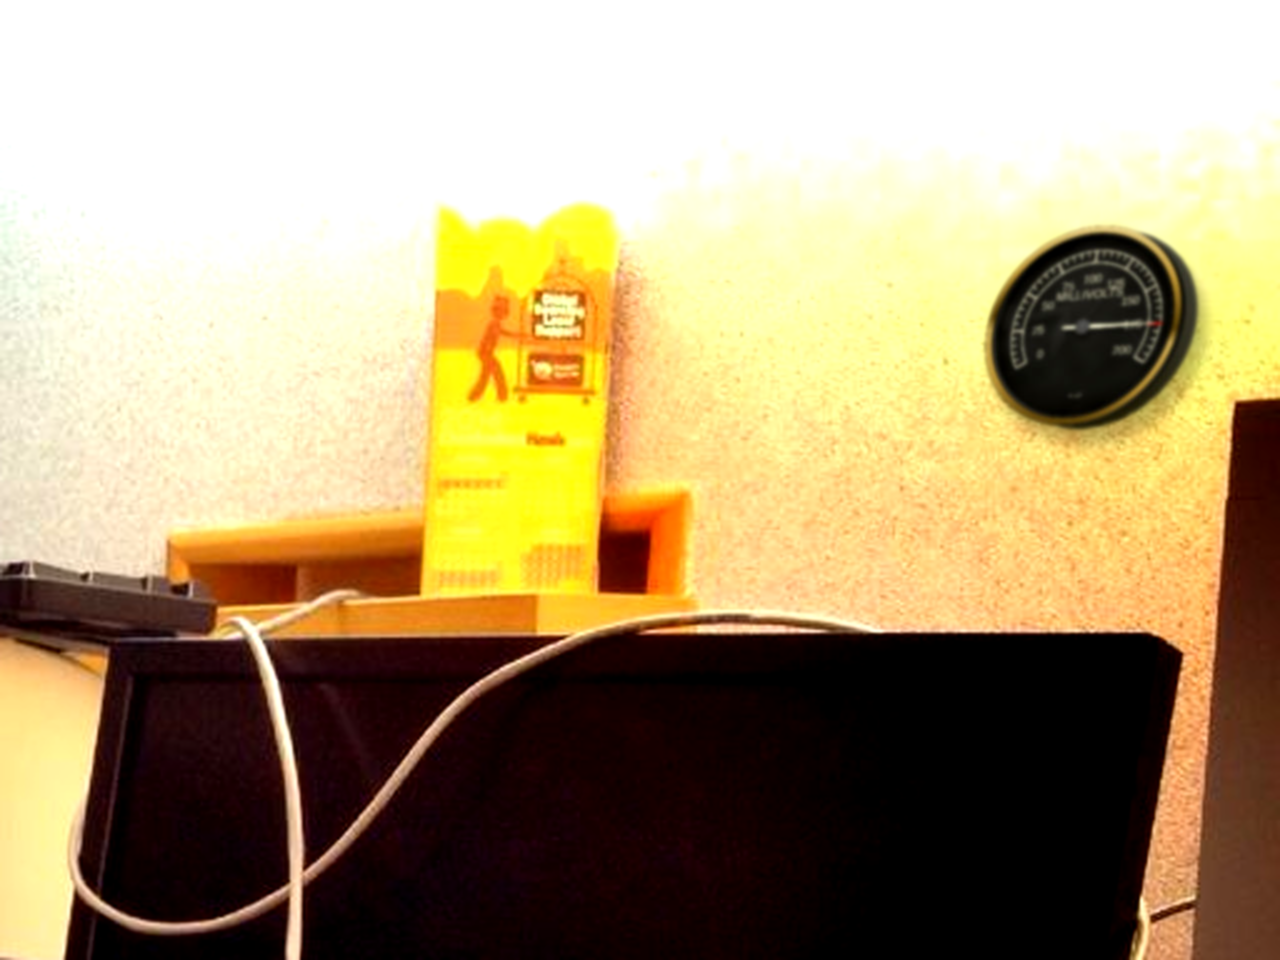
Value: value=175 unit=mV
